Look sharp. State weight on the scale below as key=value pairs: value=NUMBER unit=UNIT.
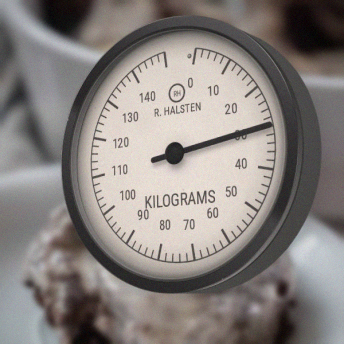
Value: value=30 unit=kg
